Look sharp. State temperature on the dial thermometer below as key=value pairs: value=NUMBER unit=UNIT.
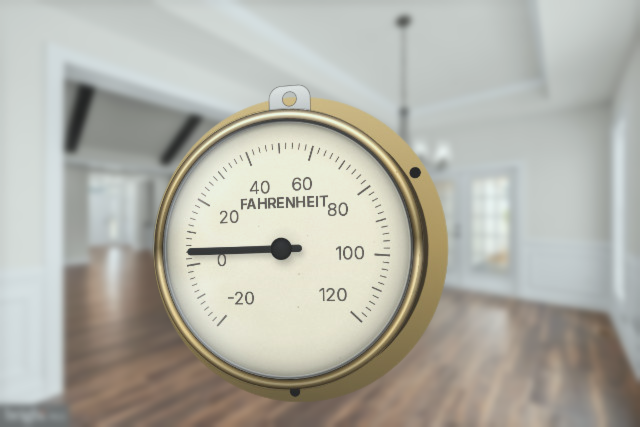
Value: value=4 unit=°F
